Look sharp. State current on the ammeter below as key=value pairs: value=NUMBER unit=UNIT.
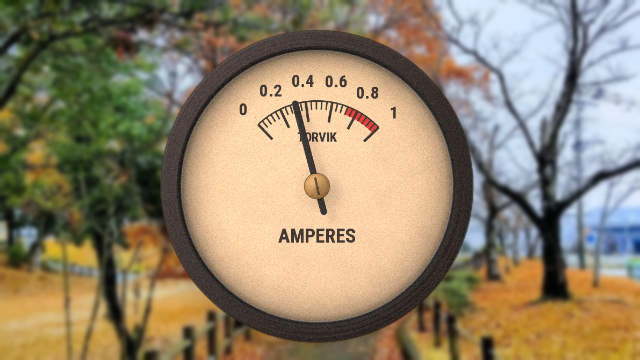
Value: value=0.32 unit=A
